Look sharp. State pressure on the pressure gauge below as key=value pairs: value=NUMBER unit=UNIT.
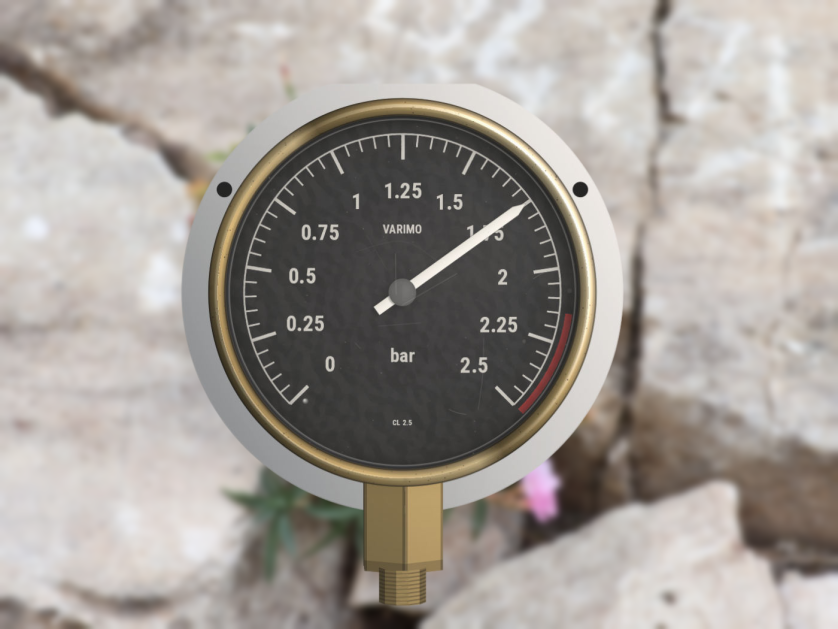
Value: value=1.75 unit=bar
